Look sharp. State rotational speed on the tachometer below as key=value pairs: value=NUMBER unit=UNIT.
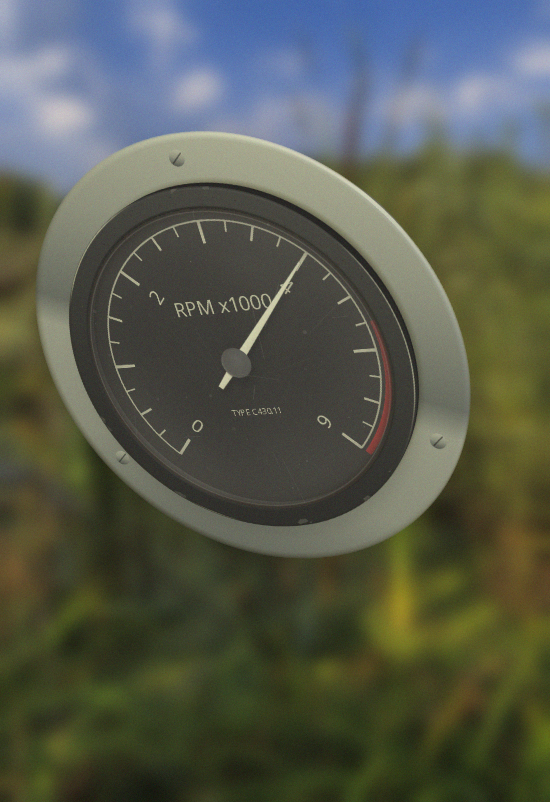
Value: value=4000 unit=rpm
